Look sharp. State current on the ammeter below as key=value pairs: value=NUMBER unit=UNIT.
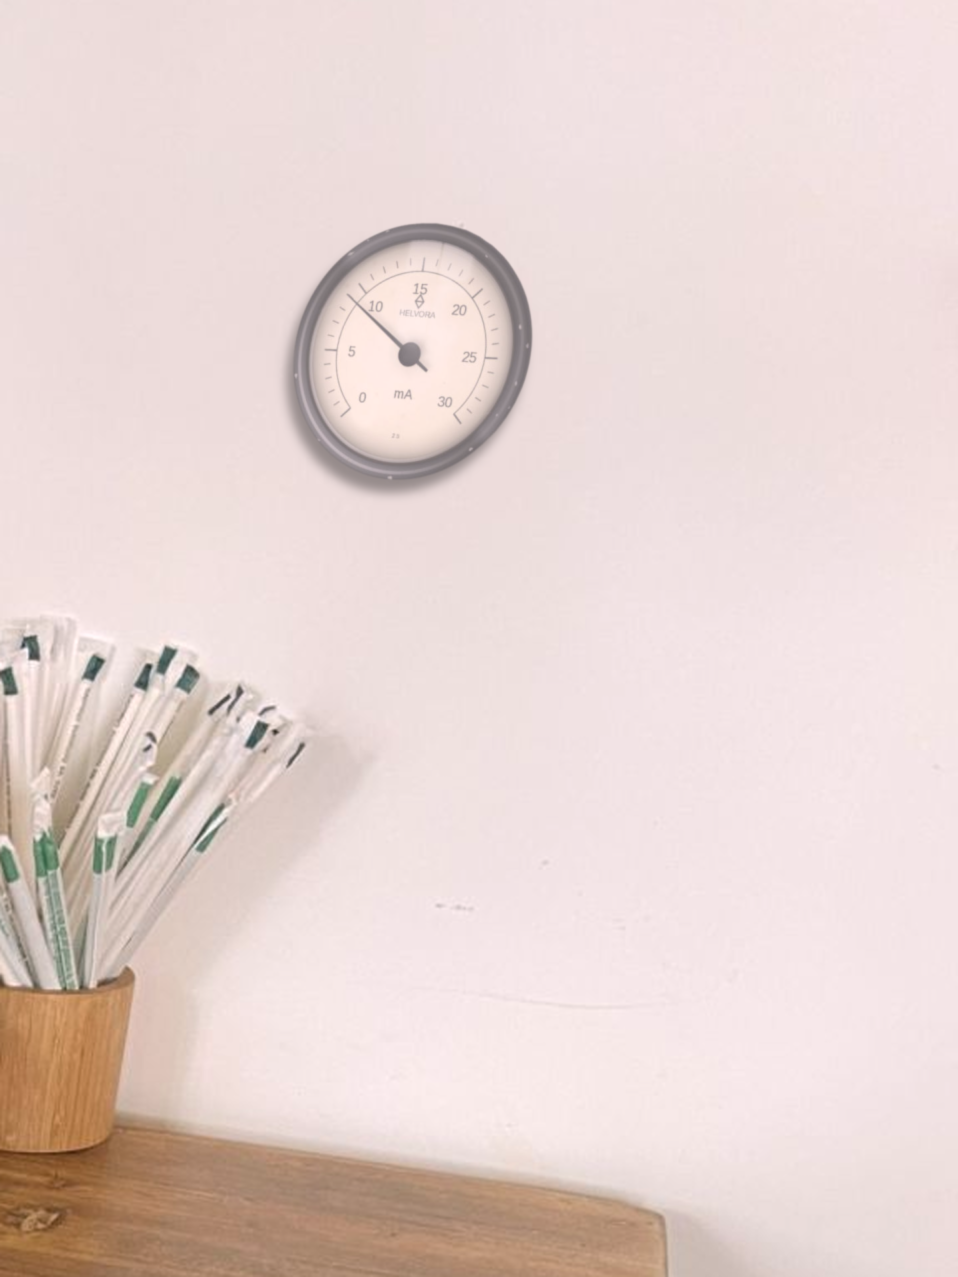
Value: value=9 unit=mA
